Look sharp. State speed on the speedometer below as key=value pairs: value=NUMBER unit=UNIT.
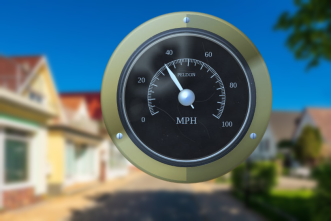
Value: value=35 unit=mph
